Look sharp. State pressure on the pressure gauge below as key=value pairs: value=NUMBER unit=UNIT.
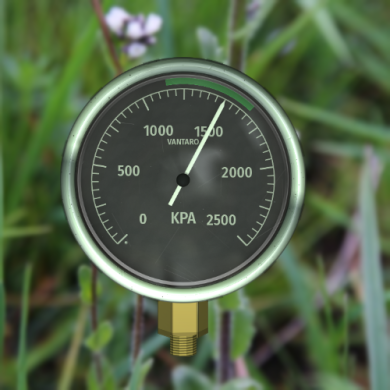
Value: value=1500 unit=kPa
